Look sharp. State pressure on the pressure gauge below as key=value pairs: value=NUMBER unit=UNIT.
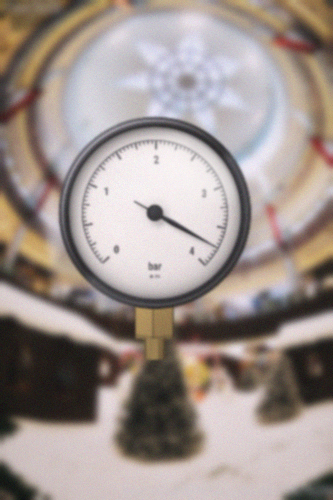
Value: value=3.75 unit=bar
